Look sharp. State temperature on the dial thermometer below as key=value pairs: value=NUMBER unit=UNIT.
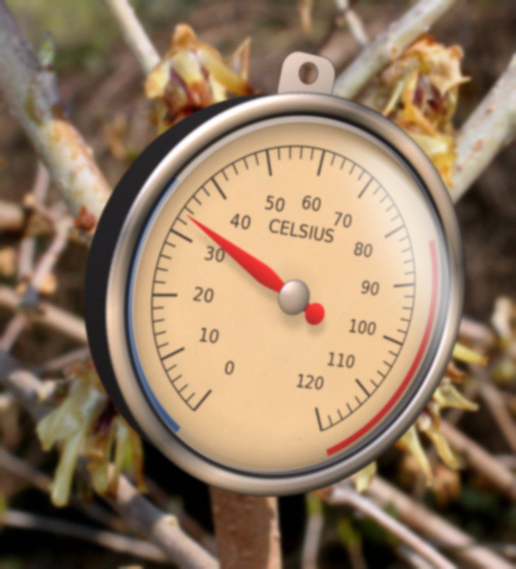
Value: value=33 unit=°C
